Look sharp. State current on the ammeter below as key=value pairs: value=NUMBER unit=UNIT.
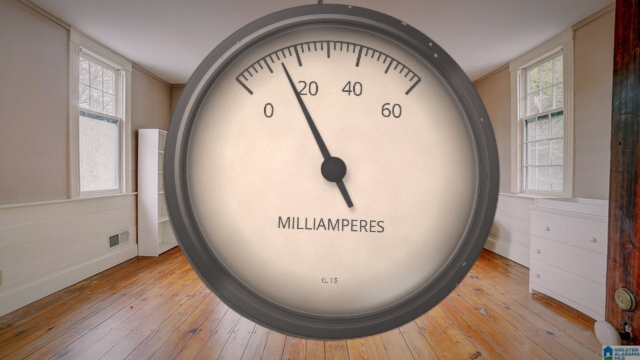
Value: value=14 unit=mA
